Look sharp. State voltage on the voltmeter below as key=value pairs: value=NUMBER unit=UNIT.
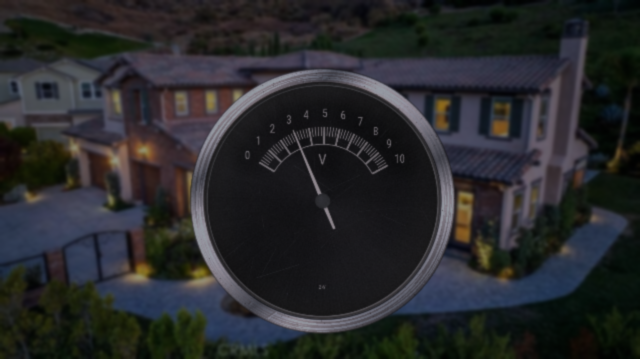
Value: value=3 unit=V
